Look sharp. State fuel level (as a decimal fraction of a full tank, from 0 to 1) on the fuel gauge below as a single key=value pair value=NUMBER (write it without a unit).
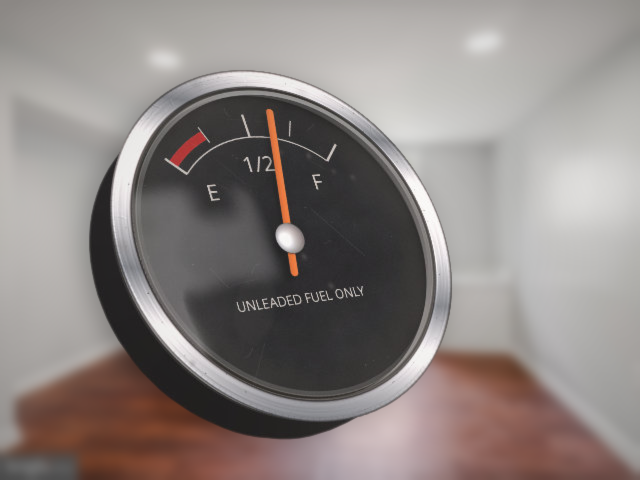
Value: value=0.625
